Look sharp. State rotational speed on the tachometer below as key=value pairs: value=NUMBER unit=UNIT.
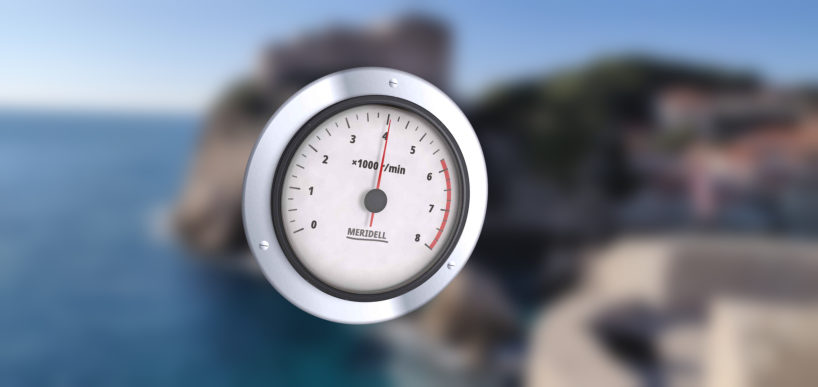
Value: value=4000 unit=rpm
